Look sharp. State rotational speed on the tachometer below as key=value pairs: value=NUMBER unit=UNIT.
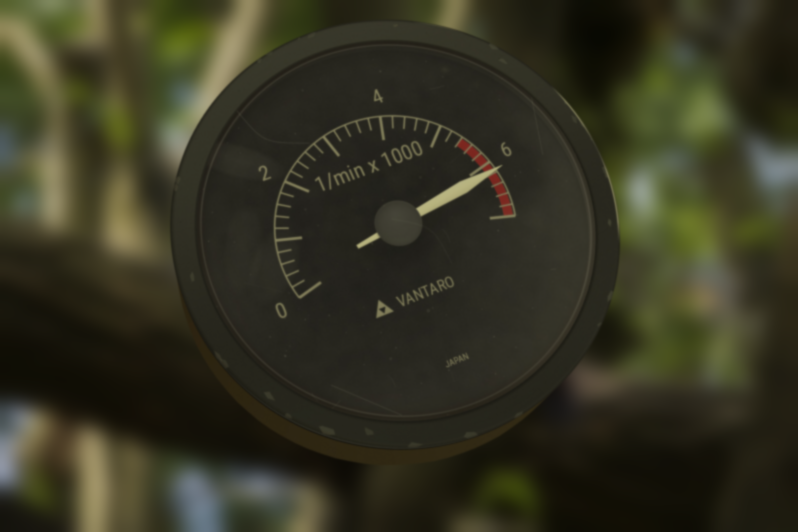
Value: value=6200 unit=rpm
